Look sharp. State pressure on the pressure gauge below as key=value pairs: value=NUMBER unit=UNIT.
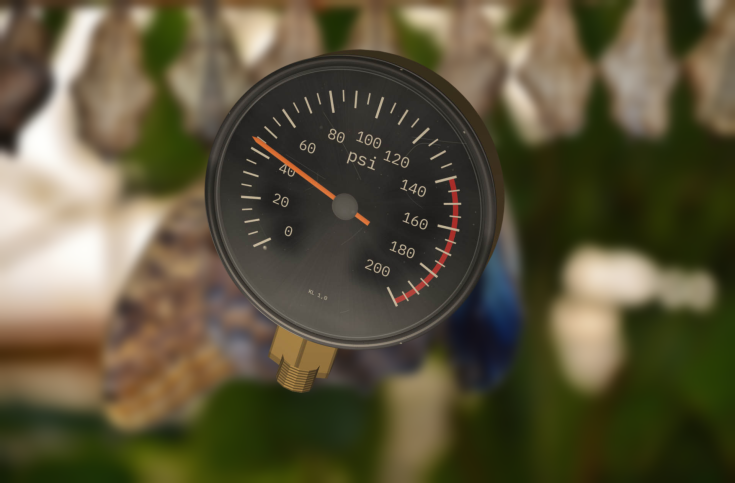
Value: value=45 unit=psi
